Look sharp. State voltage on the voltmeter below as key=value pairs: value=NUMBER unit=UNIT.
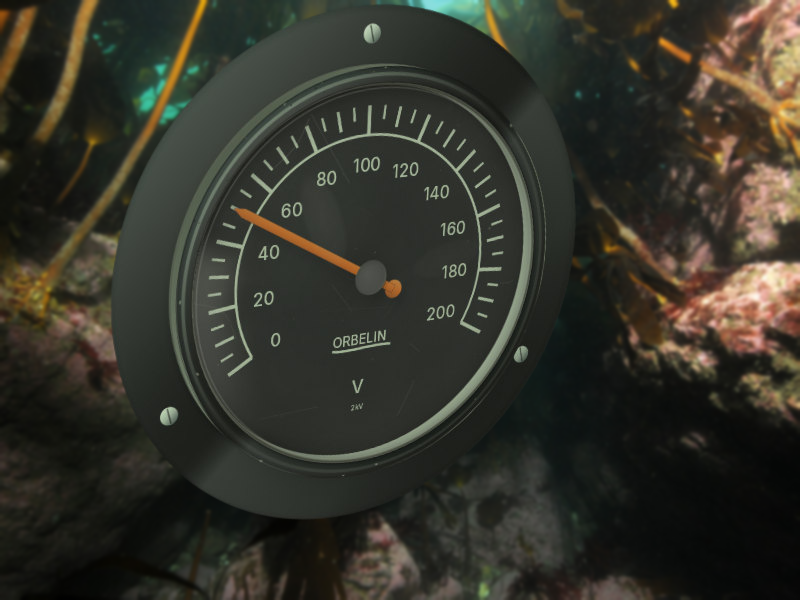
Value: value=50 unit=V
